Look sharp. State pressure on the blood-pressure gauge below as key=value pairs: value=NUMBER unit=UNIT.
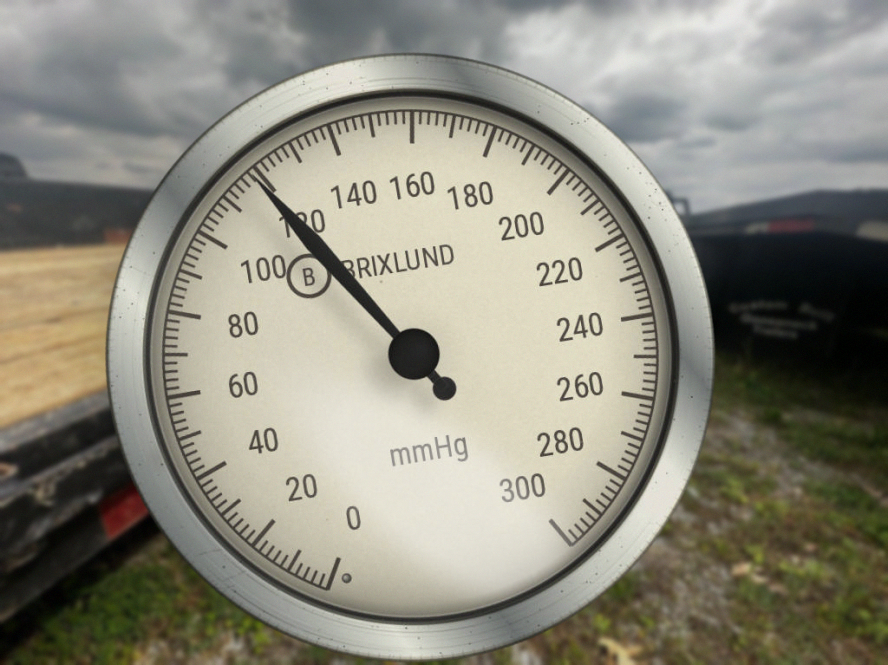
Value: value=118 unit=mmHg
